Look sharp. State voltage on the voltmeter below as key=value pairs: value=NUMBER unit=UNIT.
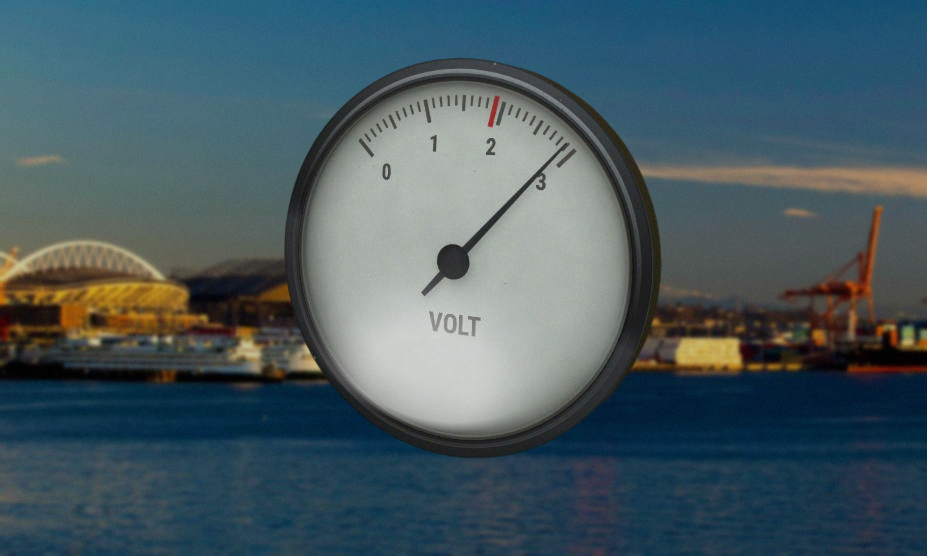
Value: value=2.9 unit=V
